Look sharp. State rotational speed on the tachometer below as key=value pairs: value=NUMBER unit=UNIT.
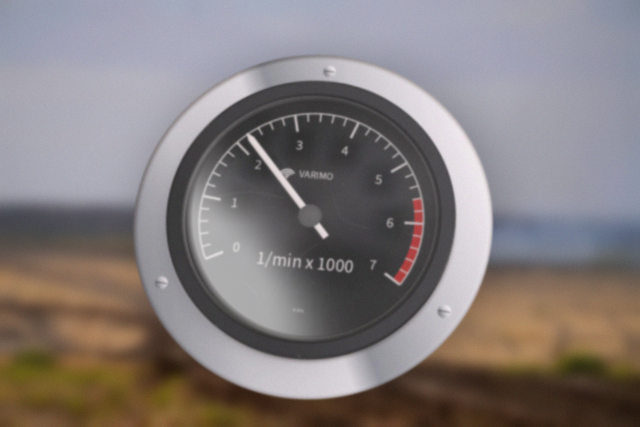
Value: value=2200 unit=rpm
